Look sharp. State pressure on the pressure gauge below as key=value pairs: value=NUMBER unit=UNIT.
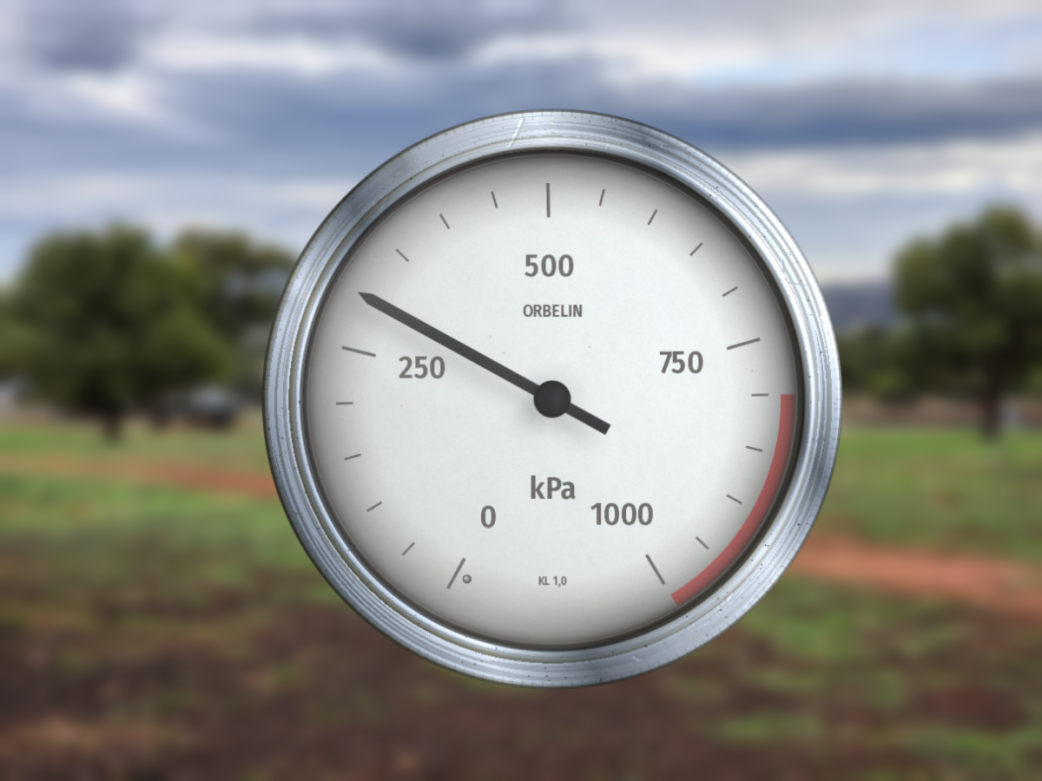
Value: value=300 unit=kPa
